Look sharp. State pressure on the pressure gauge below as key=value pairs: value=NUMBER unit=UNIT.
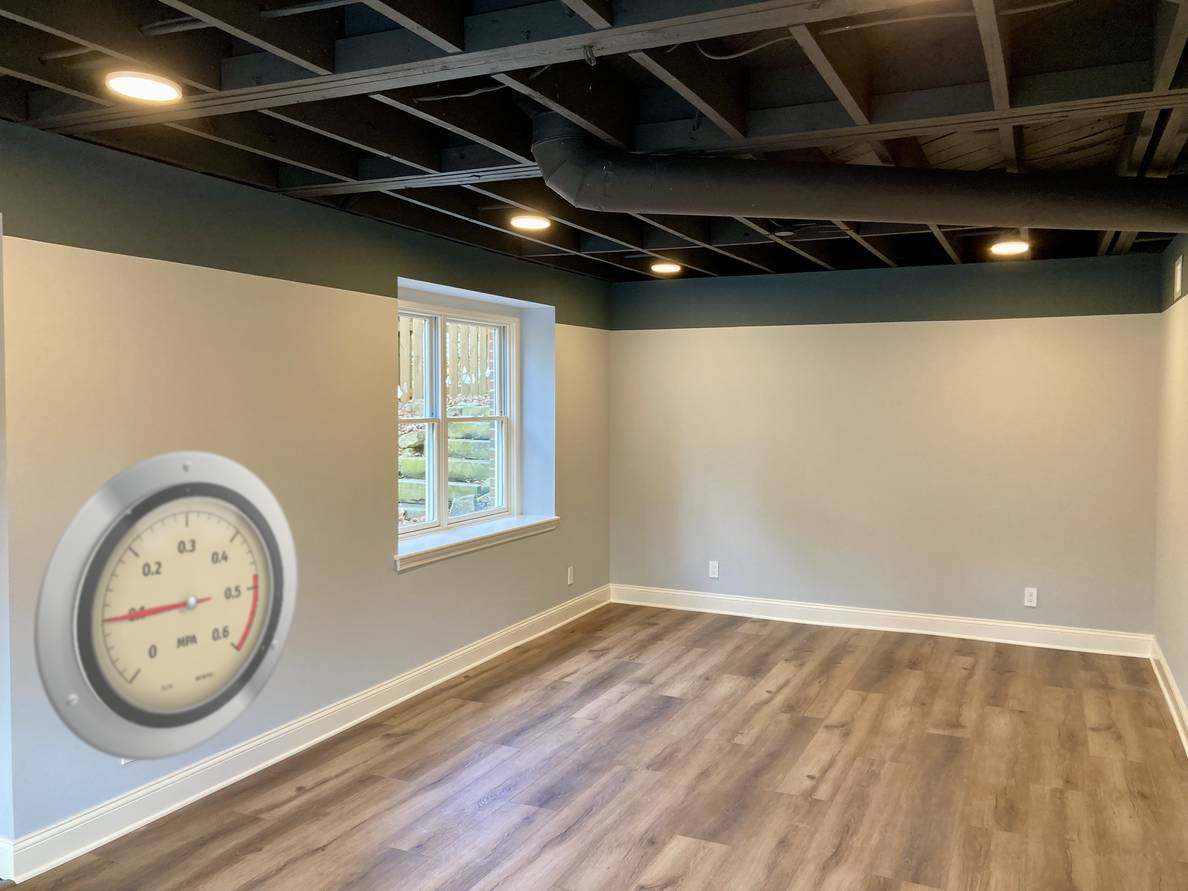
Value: value=0.1 unit=MPa
